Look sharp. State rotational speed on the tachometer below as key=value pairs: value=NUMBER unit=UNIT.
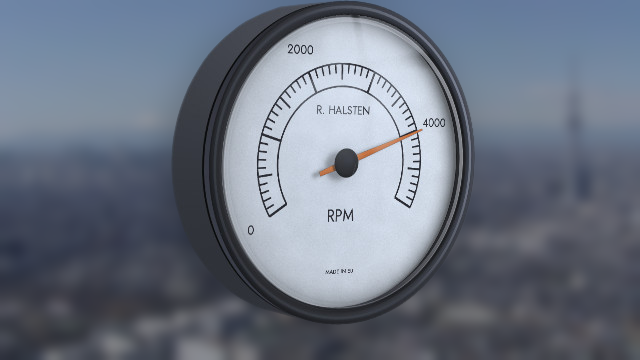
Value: value=4000 unit=rpm
